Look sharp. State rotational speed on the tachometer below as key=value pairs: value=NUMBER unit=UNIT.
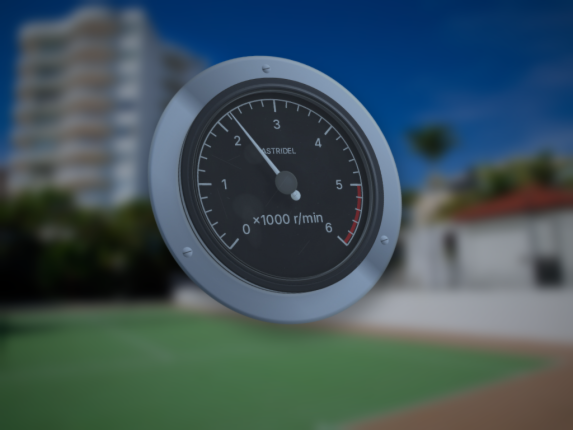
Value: value=2200 unit=rpm
